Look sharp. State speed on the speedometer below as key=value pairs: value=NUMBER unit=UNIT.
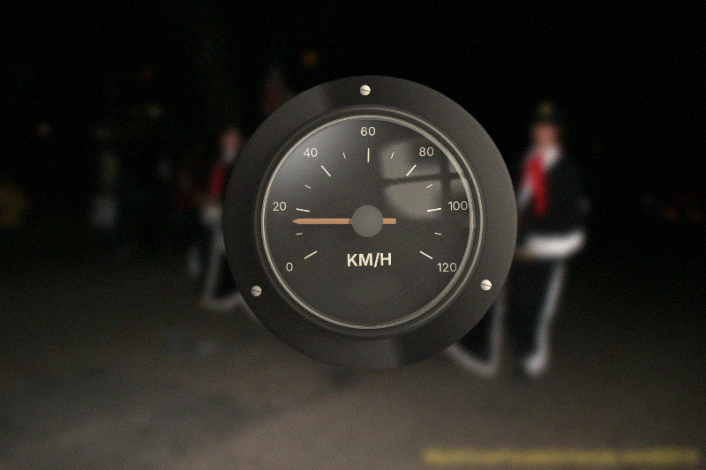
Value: value=15 unit=km/h
